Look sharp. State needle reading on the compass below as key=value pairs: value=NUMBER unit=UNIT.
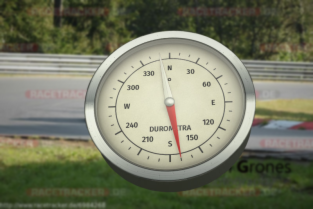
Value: value=170 unit=°
